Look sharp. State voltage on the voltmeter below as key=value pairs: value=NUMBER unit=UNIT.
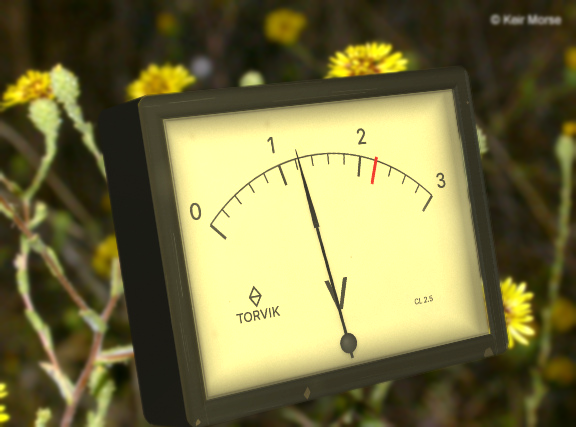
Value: value=1.2 unit=V
